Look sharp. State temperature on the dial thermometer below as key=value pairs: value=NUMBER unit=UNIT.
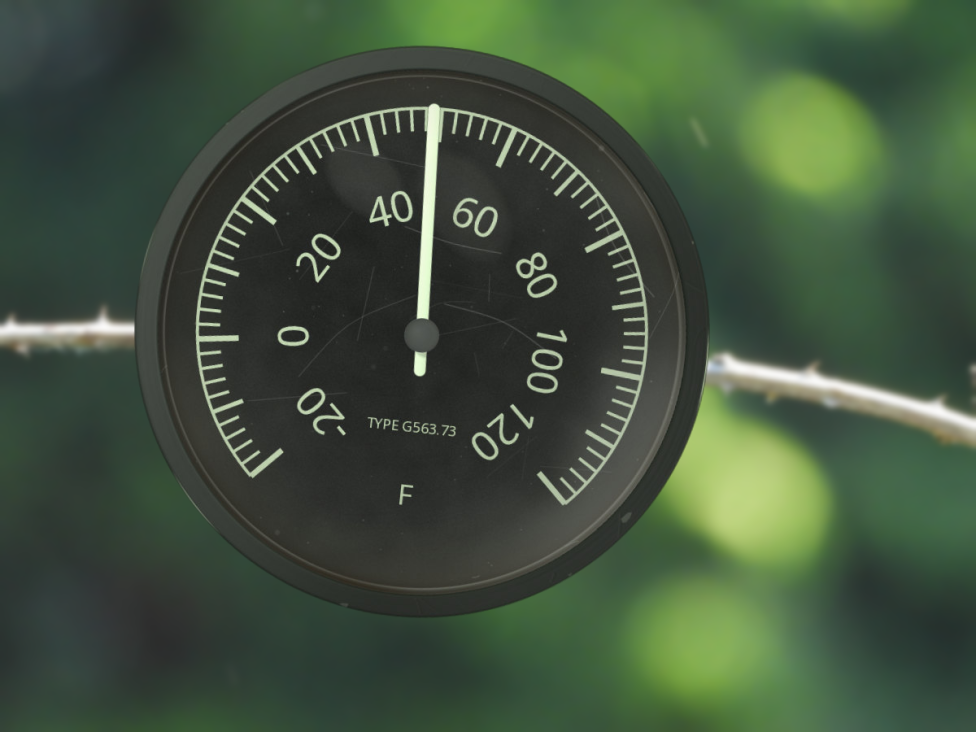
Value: value=49 unit=°F
